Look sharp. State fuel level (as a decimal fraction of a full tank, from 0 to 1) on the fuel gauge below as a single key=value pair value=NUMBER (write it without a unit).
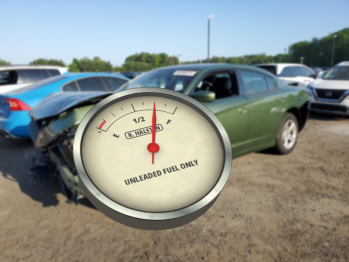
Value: value=0.75
